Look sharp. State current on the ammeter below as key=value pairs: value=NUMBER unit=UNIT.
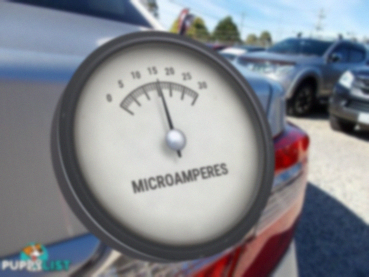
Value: value=15 unit=µA
